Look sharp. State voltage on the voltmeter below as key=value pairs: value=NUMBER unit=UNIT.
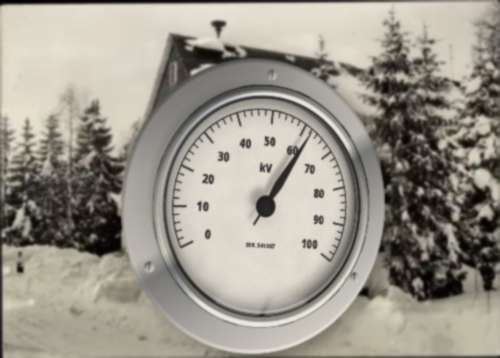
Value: value=62 unit=kV
